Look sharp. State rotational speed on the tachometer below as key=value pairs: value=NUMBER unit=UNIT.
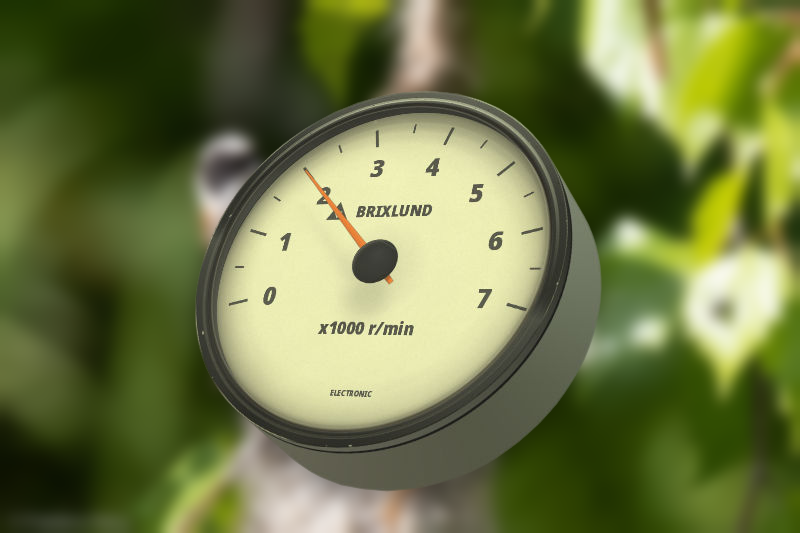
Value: value=2000 unit=rpm
